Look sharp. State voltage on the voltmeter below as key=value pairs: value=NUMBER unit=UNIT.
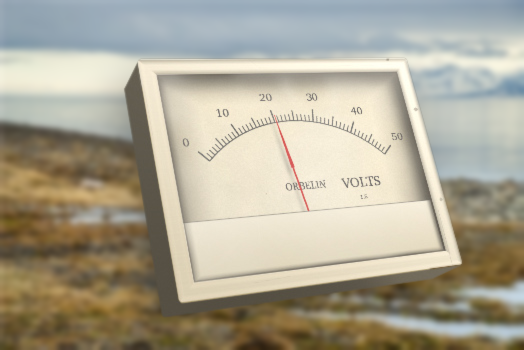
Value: value=20 unit=V
